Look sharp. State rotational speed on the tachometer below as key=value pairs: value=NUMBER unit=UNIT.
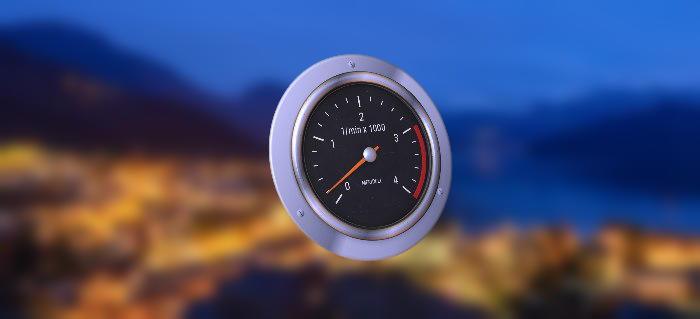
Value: value=200 unit=rpm
